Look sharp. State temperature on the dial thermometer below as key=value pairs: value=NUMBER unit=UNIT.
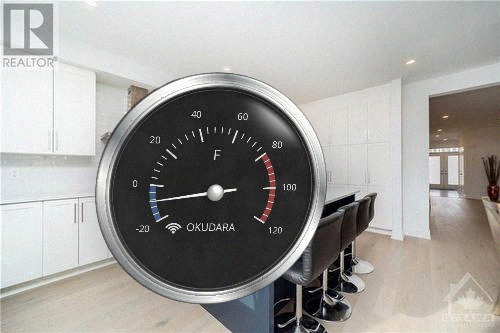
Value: value=-8 unit=°F
